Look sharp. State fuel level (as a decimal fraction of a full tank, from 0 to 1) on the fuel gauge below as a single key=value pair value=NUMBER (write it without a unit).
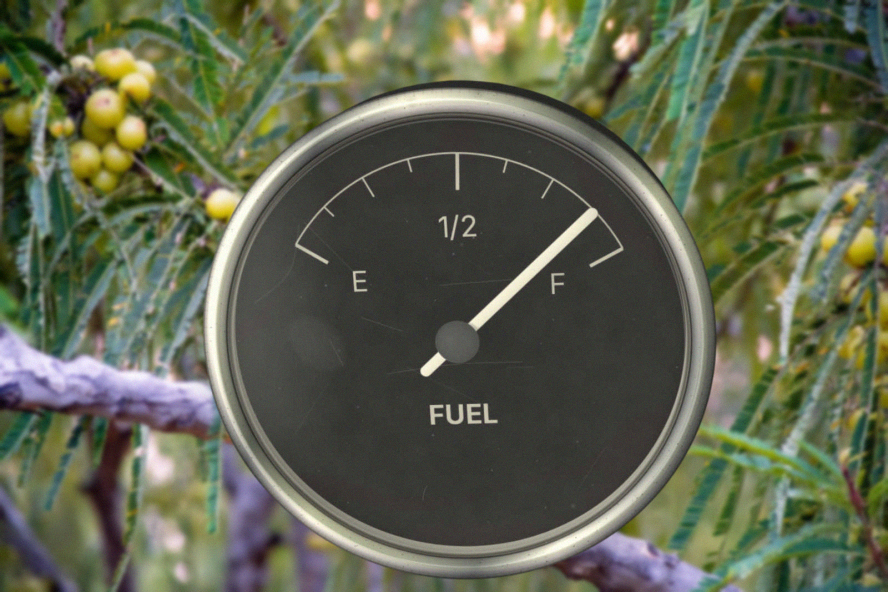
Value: value=0.875
